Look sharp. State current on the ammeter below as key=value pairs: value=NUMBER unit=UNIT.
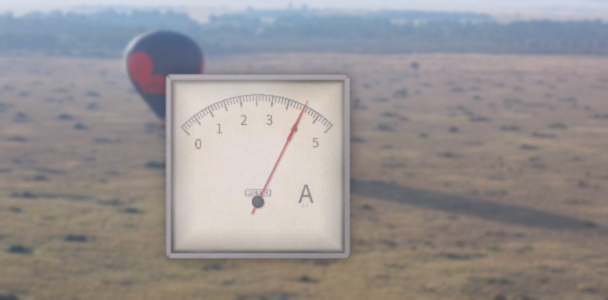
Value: value=4 unit=A
